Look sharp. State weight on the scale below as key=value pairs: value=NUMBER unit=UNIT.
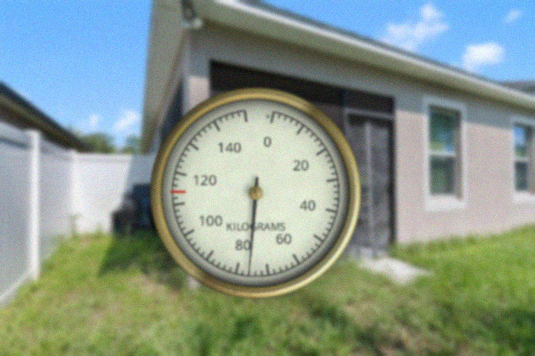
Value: value=76 unit=kg
